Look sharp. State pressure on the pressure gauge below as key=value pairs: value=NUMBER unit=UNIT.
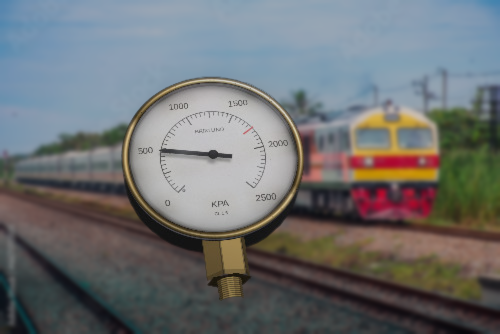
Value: value=500 unit=kPa
